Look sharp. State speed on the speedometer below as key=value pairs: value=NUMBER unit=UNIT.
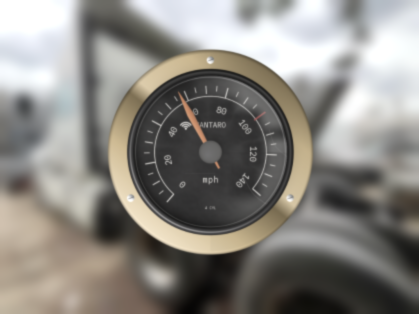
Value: value=57.5 unit=mph
